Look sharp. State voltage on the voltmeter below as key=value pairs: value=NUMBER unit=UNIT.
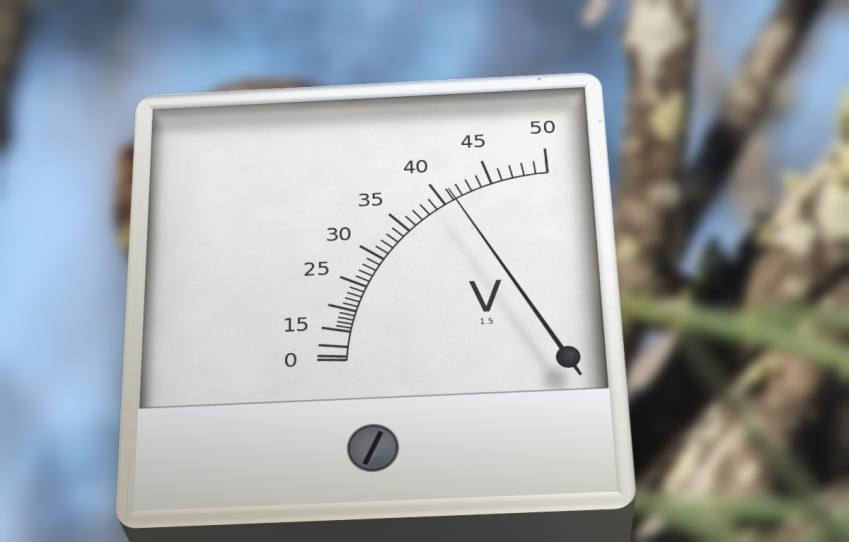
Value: value=41 unit=V
